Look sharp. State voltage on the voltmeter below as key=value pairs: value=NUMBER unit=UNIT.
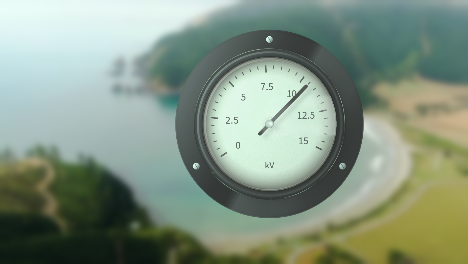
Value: value=10.5 unit=kV
